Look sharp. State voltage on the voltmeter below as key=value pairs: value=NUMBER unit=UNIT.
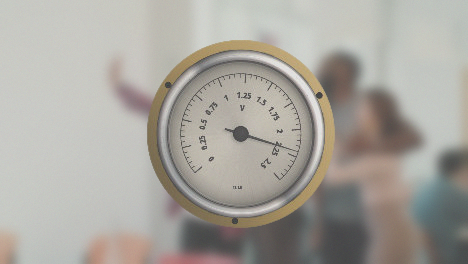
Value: value=2.2 unit=V
